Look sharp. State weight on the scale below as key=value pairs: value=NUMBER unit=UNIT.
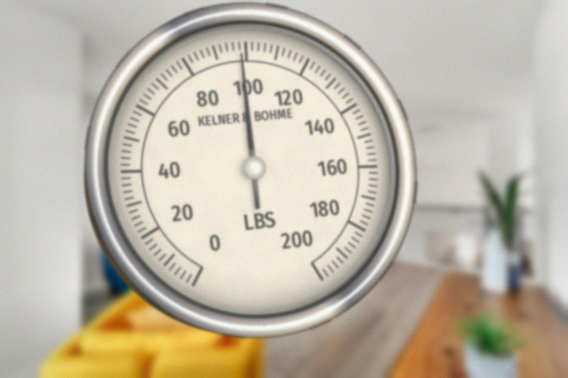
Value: value=98 unit=lb
